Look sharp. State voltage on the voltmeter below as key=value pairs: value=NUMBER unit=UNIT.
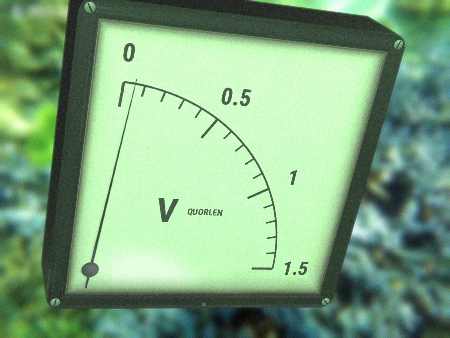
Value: value=0.05 unit=V
